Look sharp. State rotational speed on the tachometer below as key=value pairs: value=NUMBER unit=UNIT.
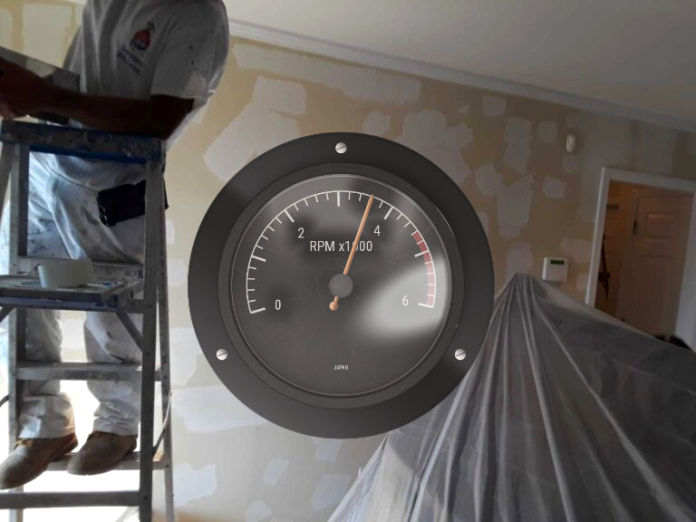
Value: value=3600 unit=rpm
